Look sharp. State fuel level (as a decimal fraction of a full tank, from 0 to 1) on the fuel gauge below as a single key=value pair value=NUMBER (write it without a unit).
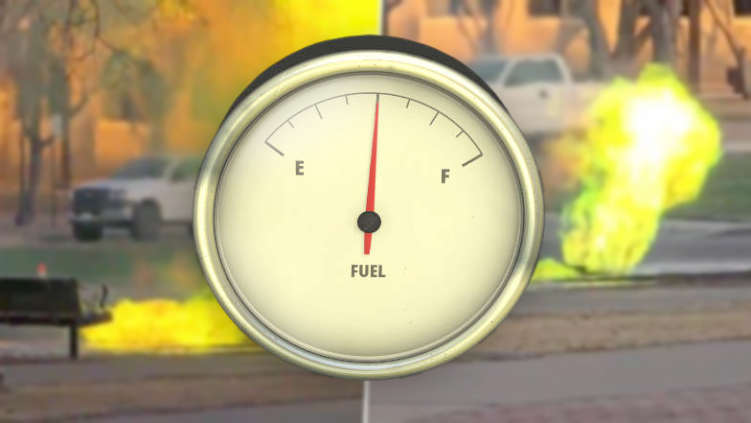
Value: value=0.5
